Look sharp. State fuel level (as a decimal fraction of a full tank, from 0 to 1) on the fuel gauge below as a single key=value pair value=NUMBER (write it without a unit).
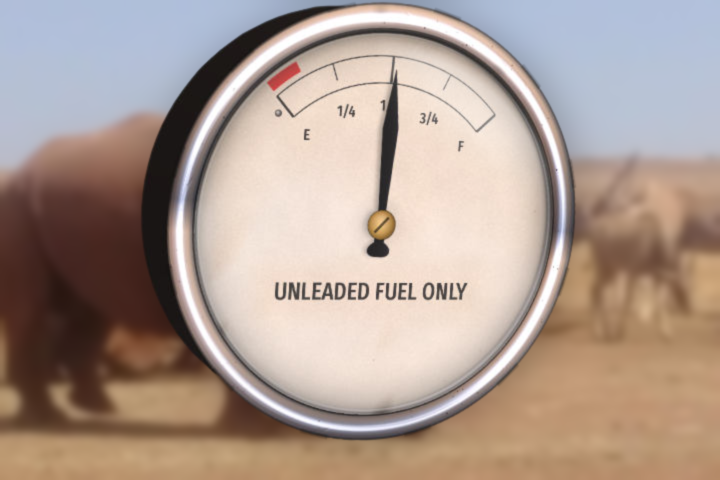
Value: value=0.5
